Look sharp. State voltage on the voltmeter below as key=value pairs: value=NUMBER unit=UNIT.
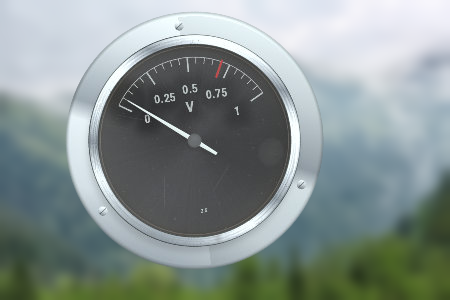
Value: value=0.05 unit=V
